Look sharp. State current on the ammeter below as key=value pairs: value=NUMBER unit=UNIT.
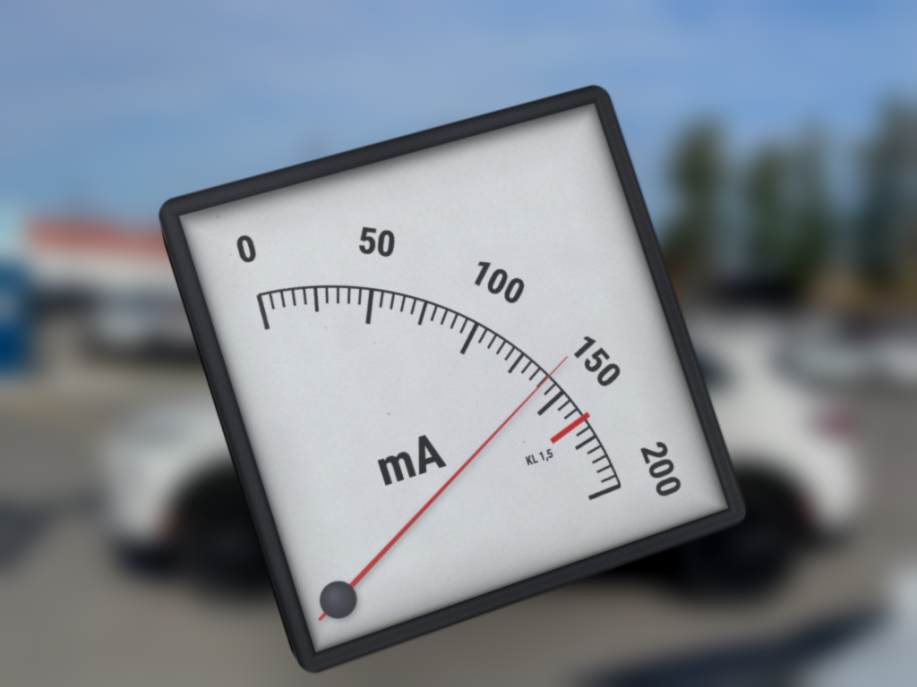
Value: value=140 unit=mA
